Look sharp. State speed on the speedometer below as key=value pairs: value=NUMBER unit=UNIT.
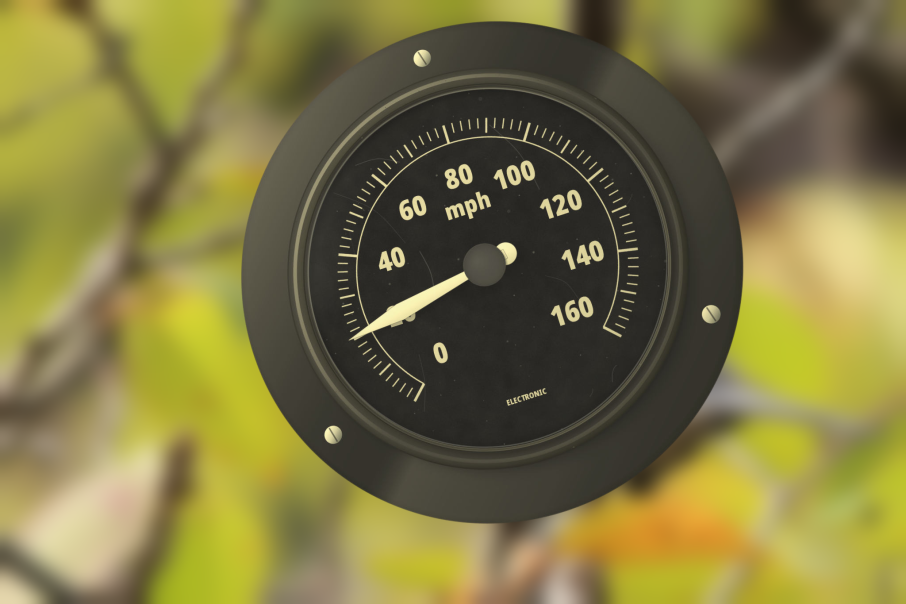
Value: value=20 unit=mph
